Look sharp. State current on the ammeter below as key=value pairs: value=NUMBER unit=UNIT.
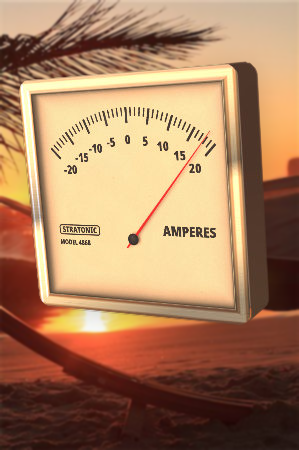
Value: value=18 unit=A
